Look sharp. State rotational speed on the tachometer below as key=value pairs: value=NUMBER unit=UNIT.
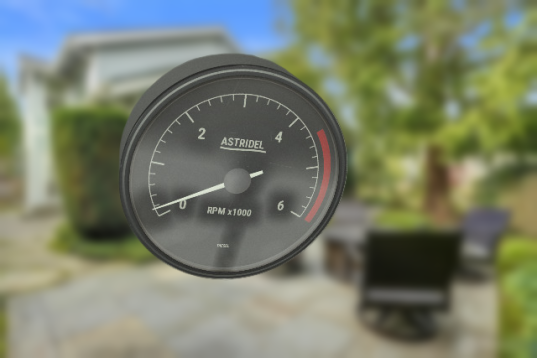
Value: value=200 unit=rpm
